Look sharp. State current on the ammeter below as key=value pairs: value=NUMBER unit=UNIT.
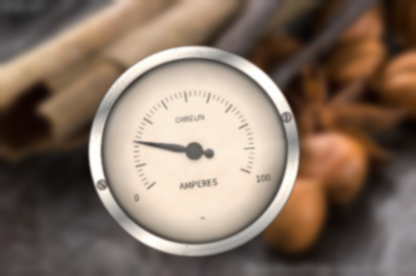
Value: value=20 unit=A
